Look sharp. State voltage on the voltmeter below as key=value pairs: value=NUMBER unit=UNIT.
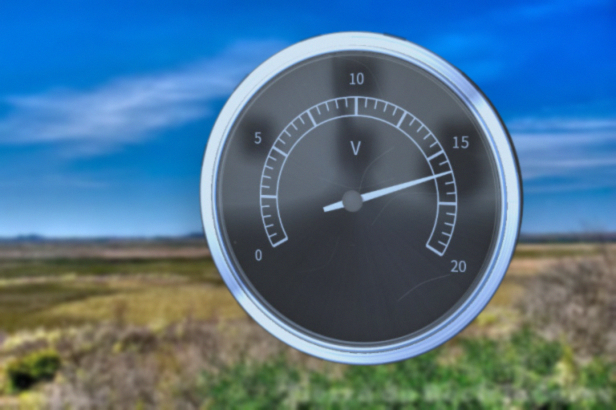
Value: value=16 unit=V
